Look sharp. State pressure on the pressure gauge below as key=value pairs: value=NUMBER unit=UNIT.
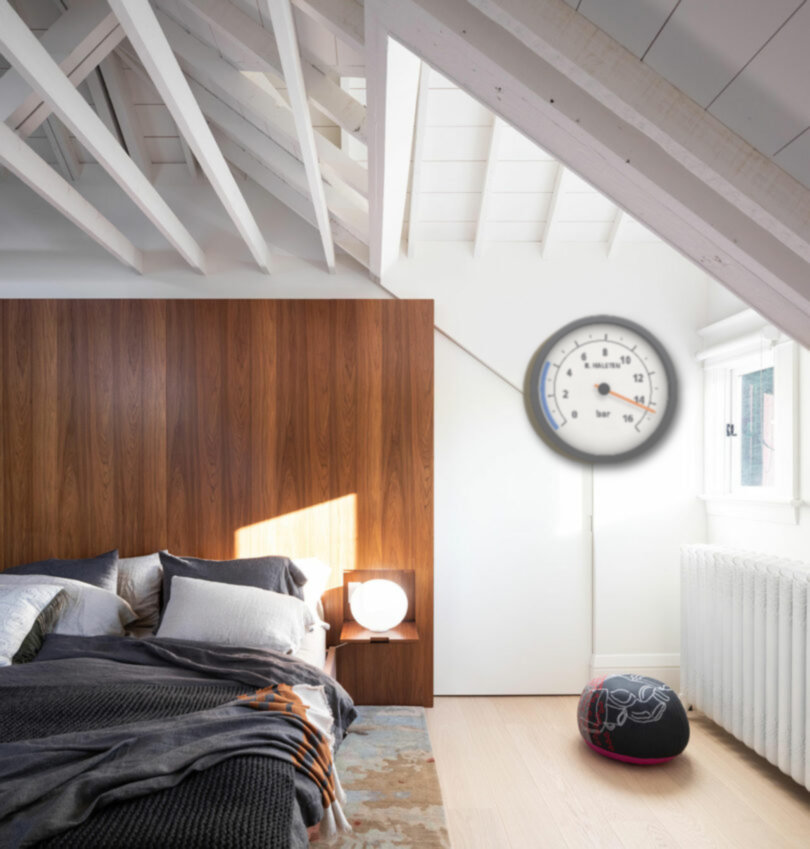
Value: value=14.5 unit=bar
